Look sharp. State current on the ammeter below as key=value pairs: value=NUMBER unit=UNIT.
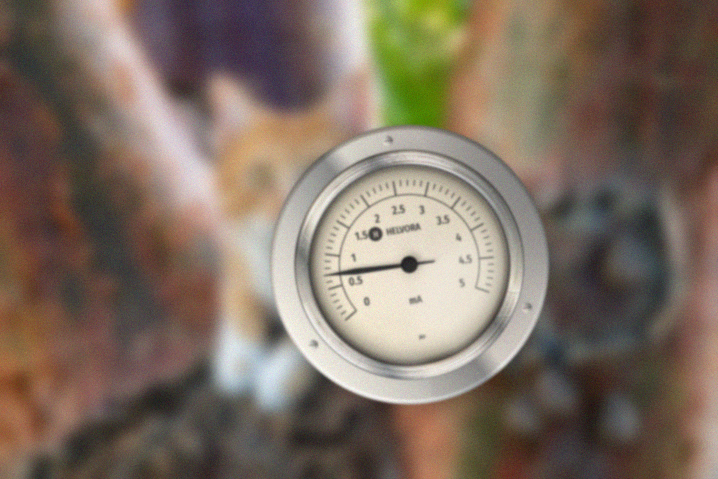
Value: value=0.7 unit=mA
